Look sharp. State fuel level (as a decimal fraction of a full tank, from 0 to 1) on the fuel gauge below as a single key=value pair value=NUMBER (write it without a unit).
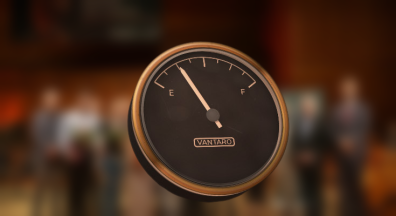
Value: value=0.25
